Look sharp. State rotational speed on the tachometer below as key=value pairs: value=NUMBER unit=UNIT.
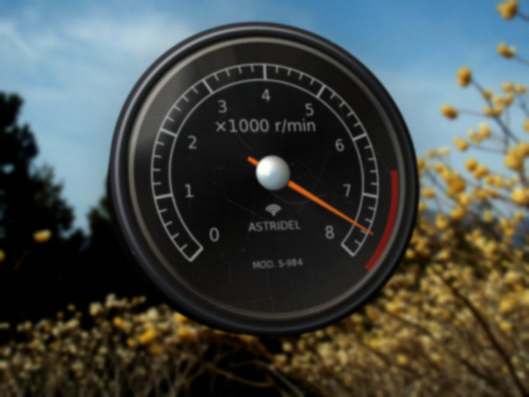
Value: value=7600 unit=rpm
